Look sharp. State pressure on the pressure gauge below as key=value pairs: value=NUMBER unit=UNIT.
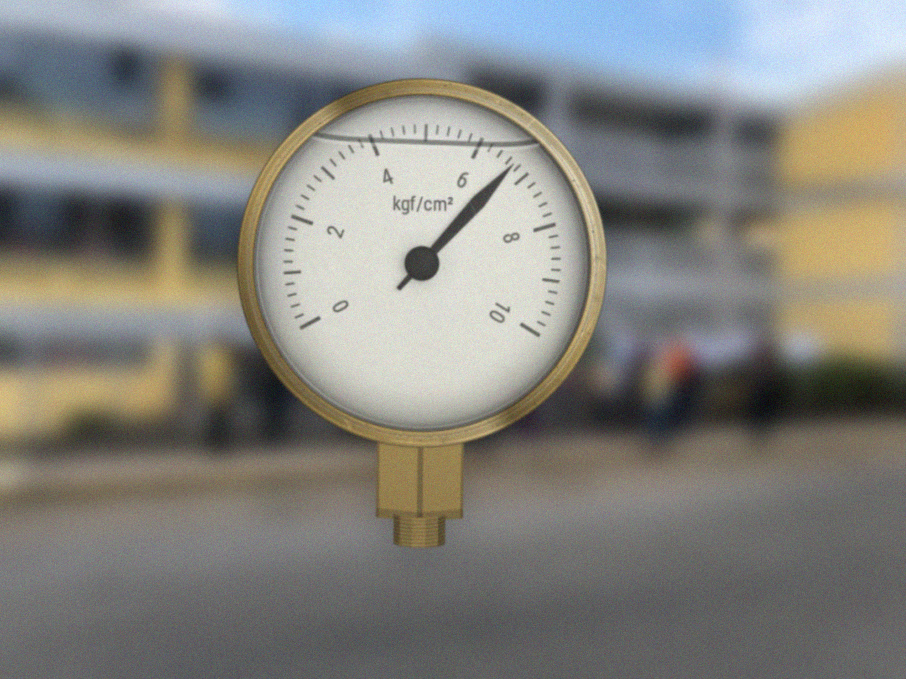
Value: value=6.7 unit=kg/cm²
